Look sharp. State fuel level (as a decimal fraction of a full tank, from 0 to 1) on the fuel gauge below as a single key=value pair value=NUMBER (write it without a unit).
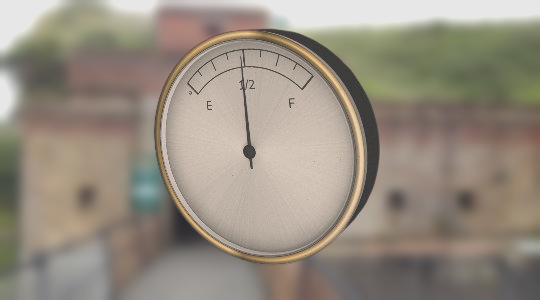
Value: value=0.5
